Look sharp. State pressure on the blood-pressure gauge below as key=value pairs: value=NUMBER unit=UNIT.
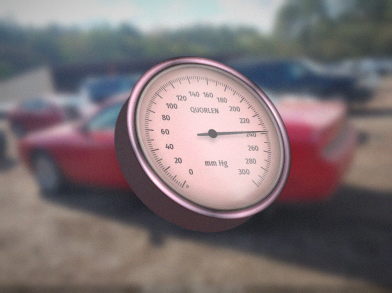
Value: value=240 unit=mmHg
